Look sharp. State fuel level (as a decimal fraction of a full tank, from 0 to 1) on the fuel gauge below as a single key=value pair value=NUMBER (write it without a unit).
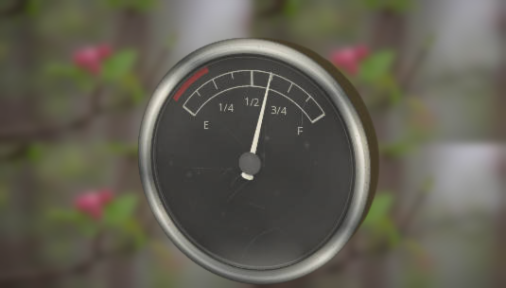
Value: value=0.625
